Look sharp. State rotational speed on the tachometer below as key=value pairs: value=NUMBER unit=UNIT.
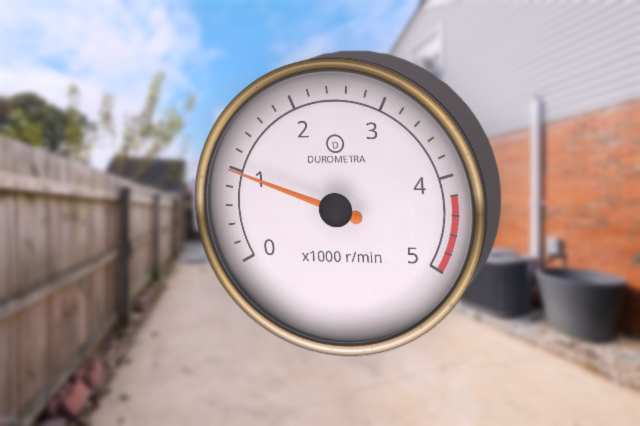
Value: value=1000 unit=rpm
